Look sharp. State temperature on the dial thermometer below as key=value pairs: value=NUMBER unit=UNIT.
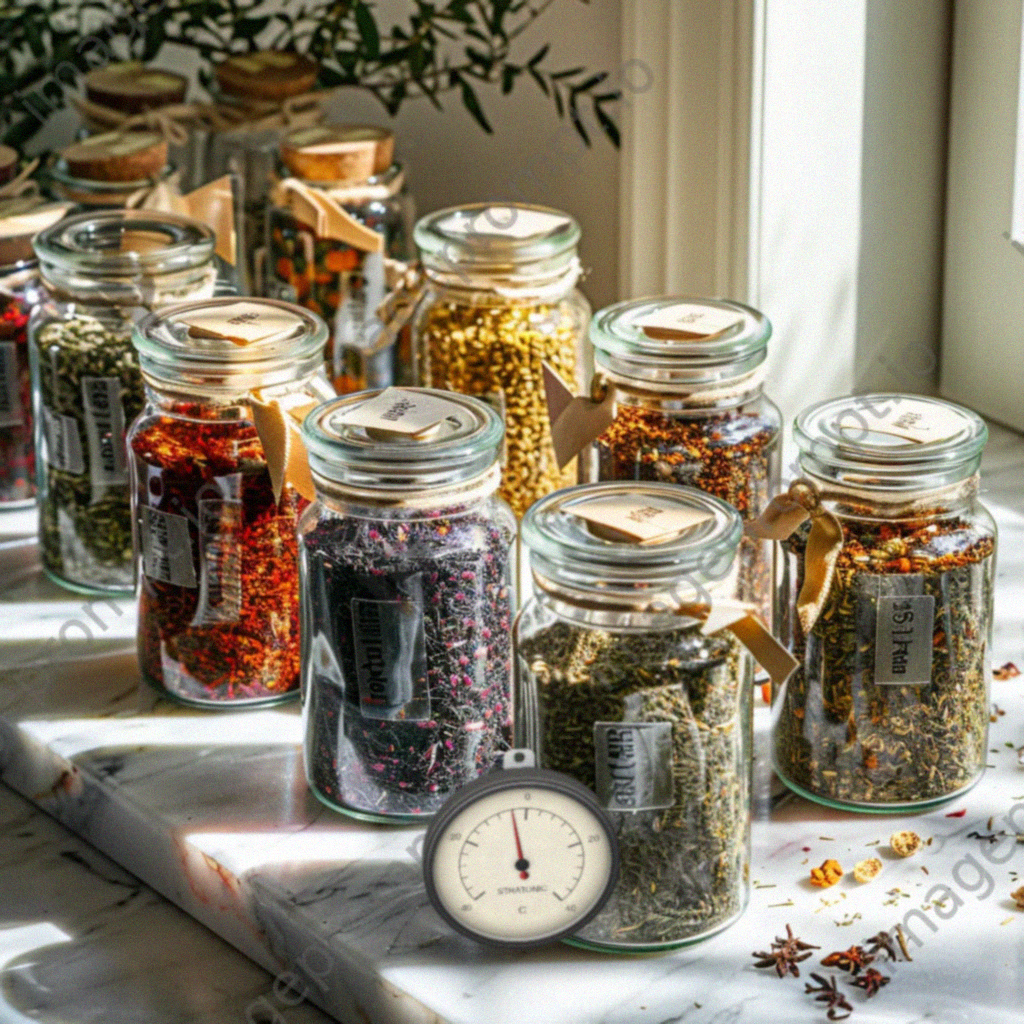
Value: value=-4 unit=°C
